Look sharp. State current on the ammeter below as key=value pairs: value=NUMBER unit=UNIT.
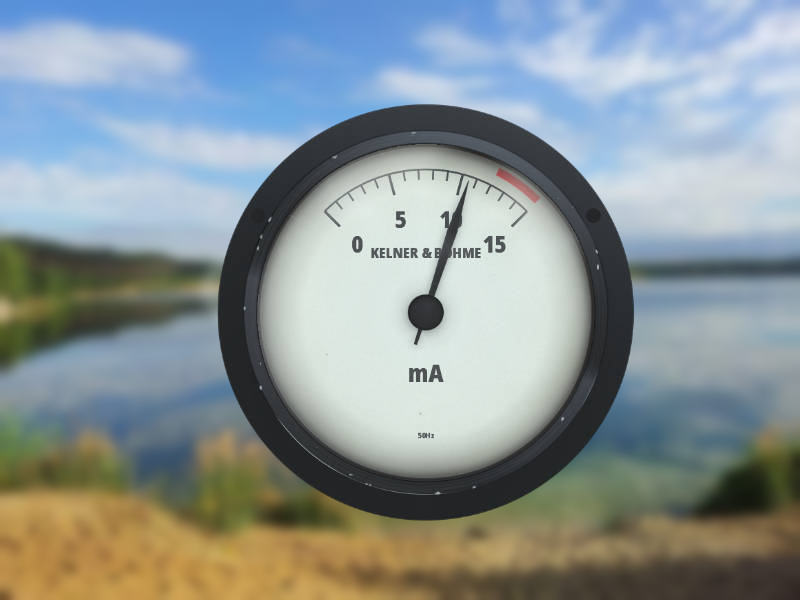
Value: value=10.5 unit=mA
